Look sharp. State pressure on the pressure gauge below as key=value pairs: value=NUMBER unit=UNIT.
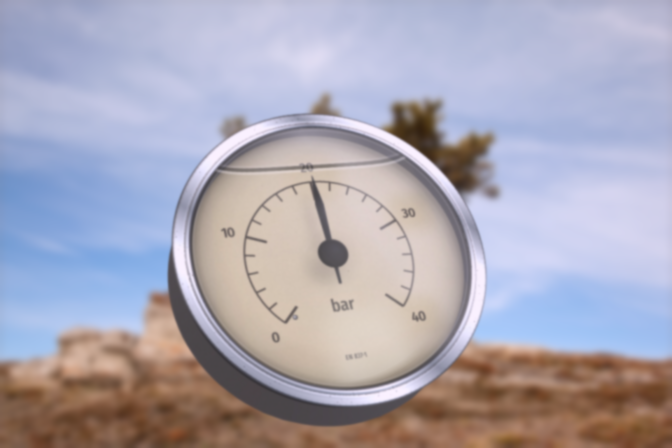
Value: value=20 unit=bar
